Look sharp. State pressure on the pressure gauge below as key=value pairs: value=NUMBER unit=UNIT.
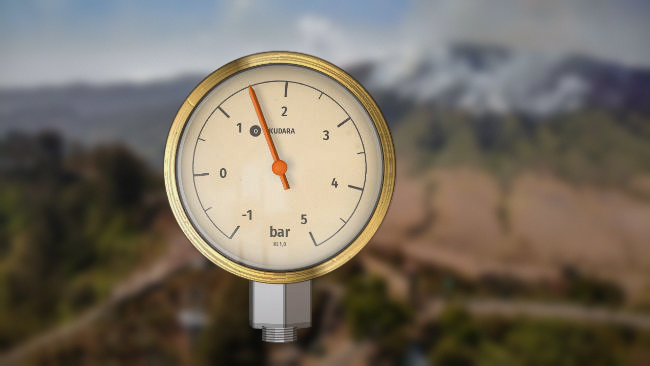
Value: value=1.5 unit=bar
